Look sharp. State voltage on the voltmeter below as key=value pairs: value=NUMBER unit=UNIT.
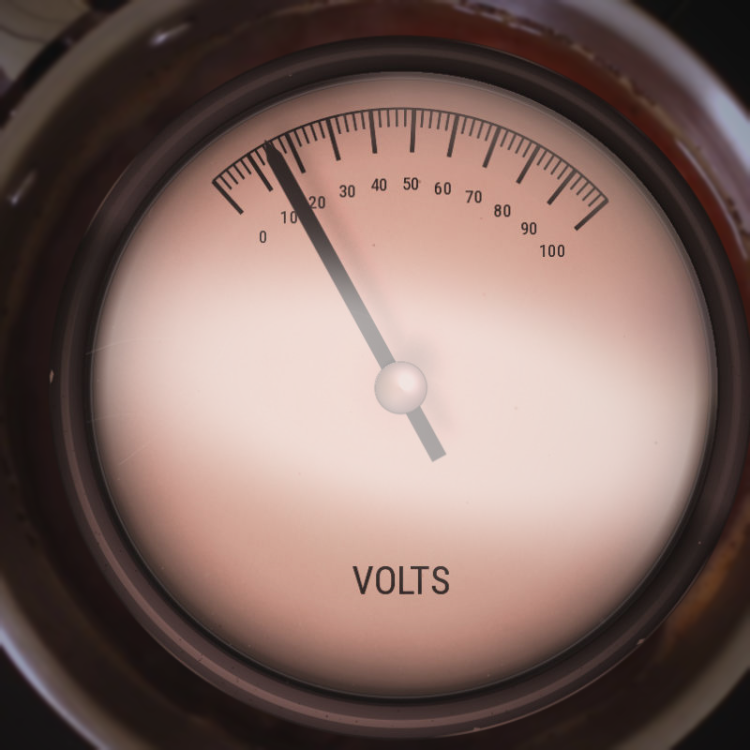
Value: value=15 unit=V
